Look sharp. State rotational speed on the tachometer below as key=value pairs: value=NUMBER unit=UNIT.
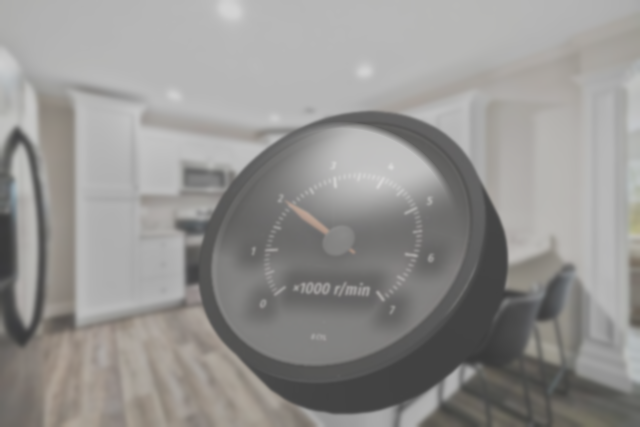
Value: value=2000 unit=rpm
